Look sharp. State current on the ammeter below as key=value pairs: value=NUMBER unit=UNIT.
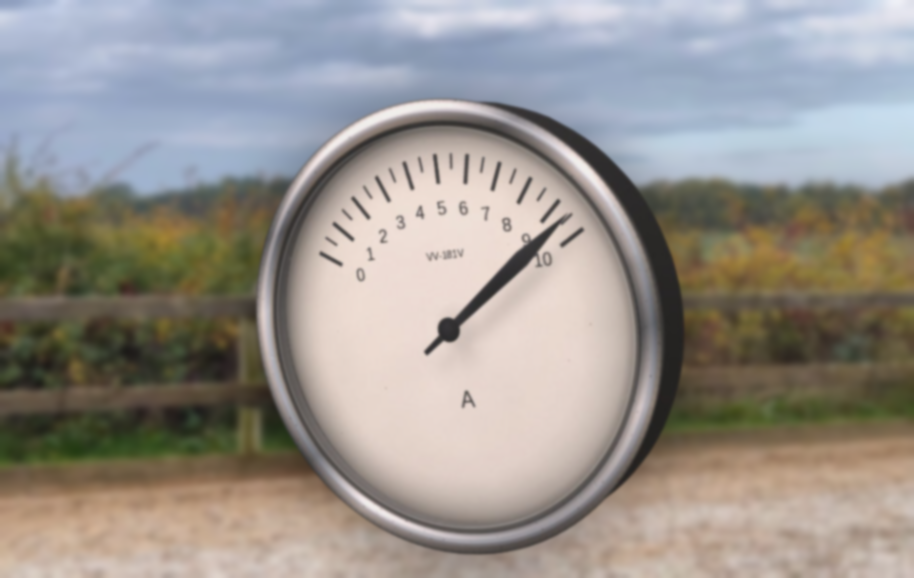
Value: value=9.5 unit=A
